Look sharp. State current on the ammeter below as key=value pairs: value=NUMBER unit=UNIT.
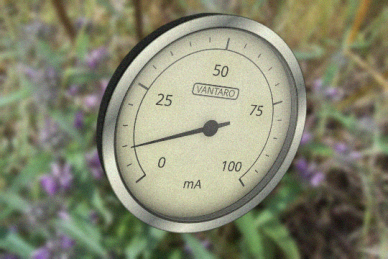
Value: value=10 unit=mA
